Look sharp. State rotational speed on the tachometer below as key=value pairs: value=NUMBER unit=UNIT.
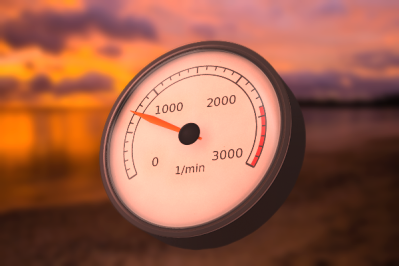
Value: value=700 unit=rpm
